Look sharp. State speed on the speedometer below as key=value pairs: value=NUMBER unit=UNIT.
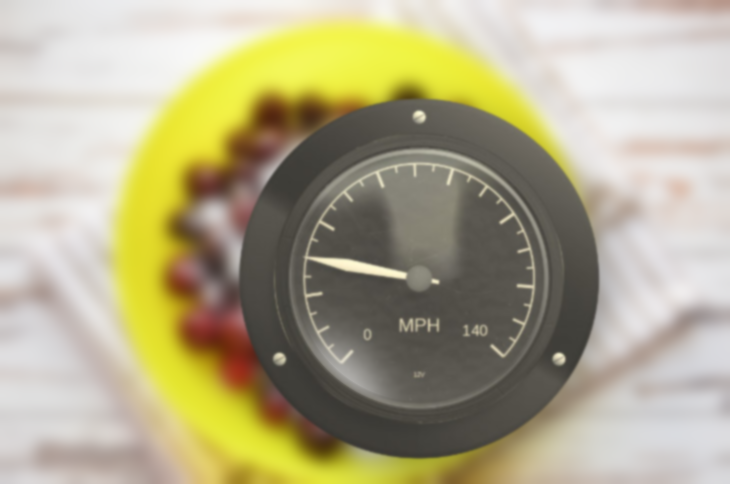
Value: value=30 unit=mph
